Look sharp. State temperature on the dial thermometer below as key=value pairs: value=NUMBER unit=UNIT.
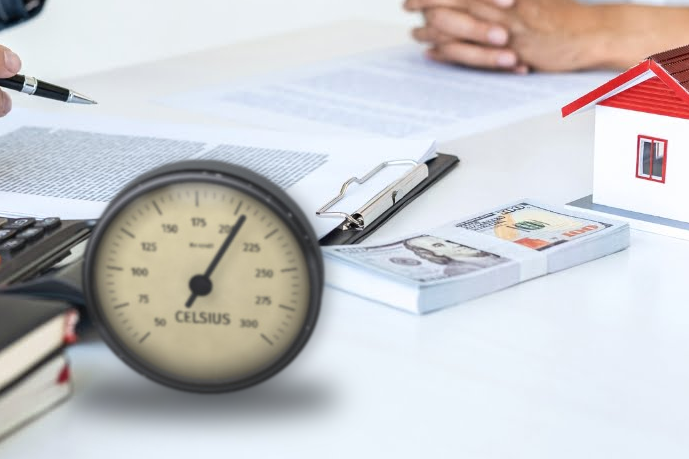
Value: value=205 unit=°C
